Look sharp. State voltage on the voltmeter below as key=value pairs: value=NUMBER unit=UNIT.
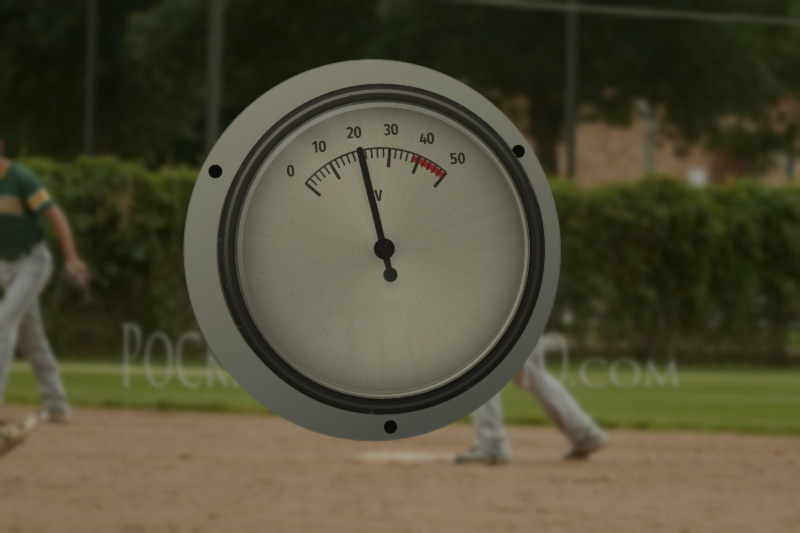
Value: value=20 unit=V
